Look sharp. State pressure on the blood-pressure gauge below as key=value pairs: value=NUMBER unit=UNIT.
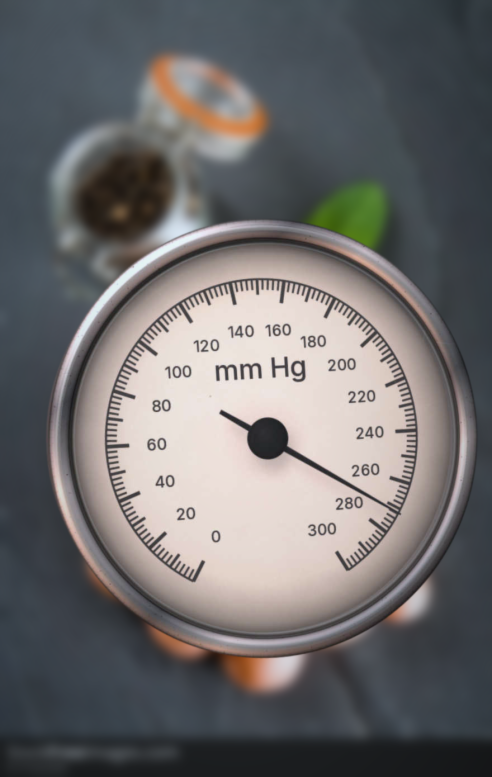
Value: value=272 unit=mmHg
